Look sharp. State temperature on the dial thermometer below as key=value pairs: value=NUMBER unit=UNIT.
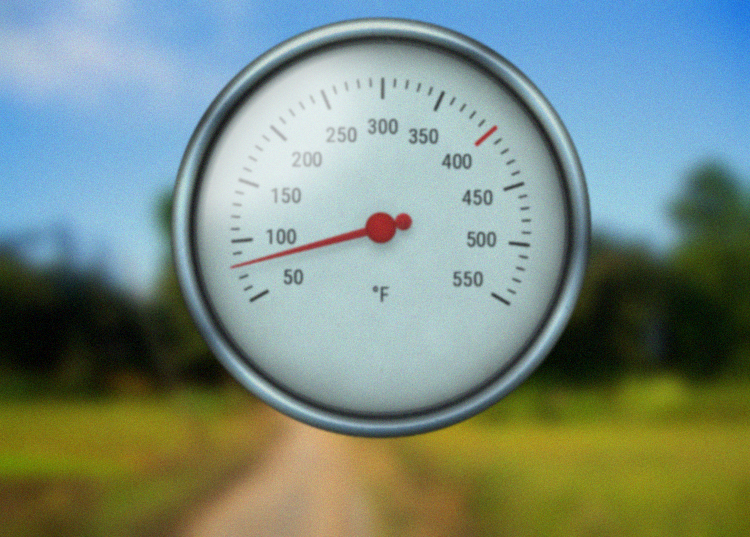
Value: value=80 unit=°F
